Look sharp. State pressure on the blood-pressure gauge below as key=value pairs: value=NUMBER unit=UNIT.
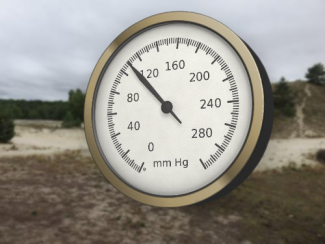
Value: value=110 unit=mmHg
